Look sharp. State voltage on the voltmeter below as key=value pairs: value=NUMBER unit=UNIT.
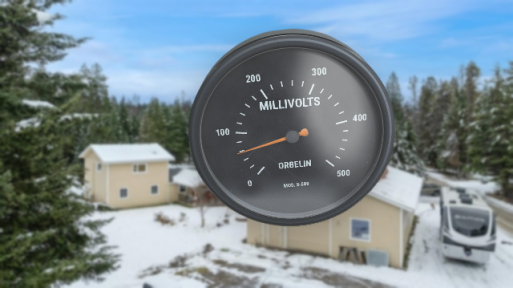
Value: value=60 unit=mV
